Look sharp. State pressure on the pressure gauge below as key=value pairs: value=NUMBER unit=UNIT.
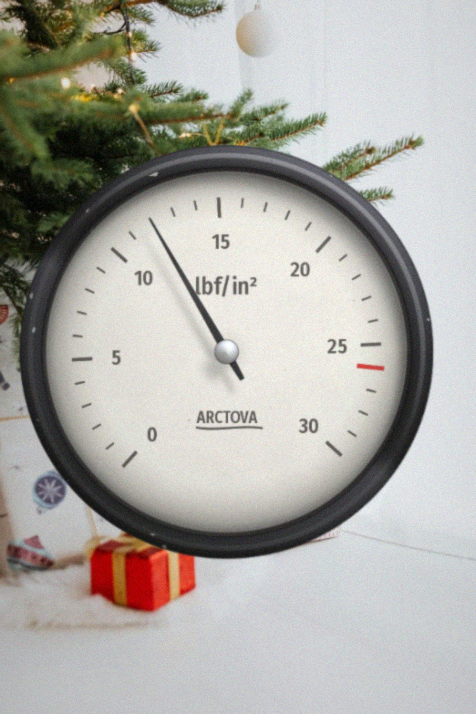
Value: value=12 unit=psi
